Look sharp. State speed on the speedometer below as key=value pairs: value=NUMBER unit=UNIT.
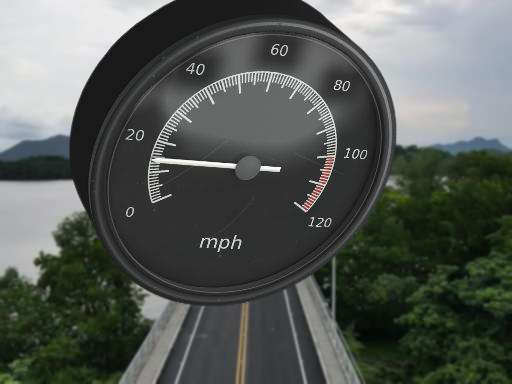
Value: value=15 unit=mph
